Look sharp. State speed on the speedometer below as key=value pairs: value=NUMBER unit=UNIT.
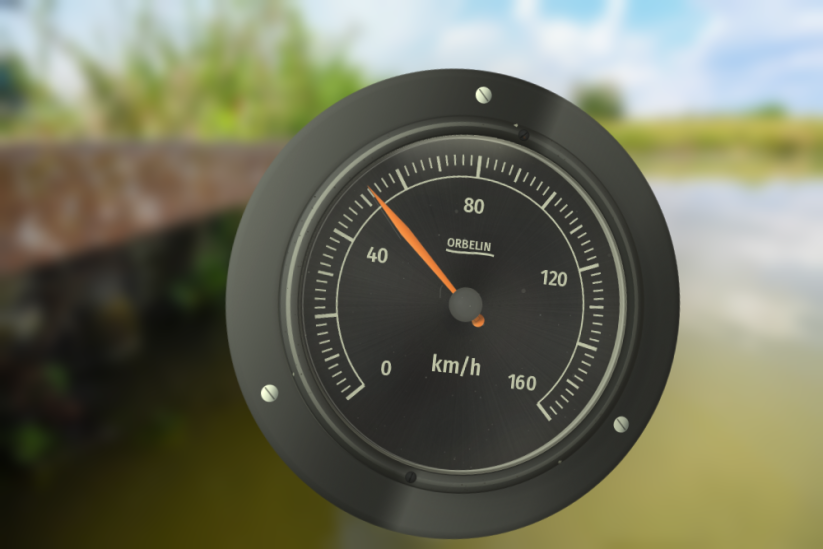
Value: value=52 unit=km/h
